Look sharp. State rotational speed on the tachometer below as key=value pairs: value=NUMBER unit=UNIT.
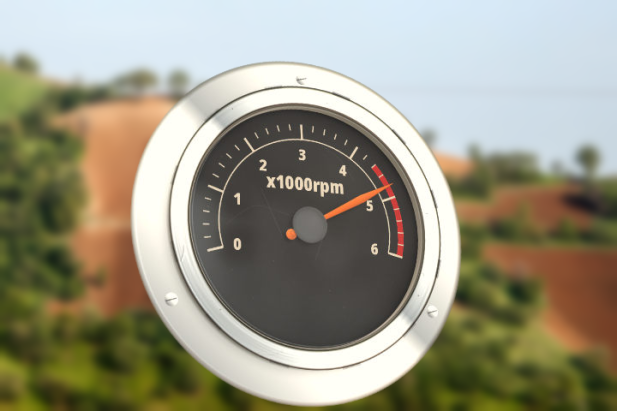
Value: value=4800 unit=rpm
